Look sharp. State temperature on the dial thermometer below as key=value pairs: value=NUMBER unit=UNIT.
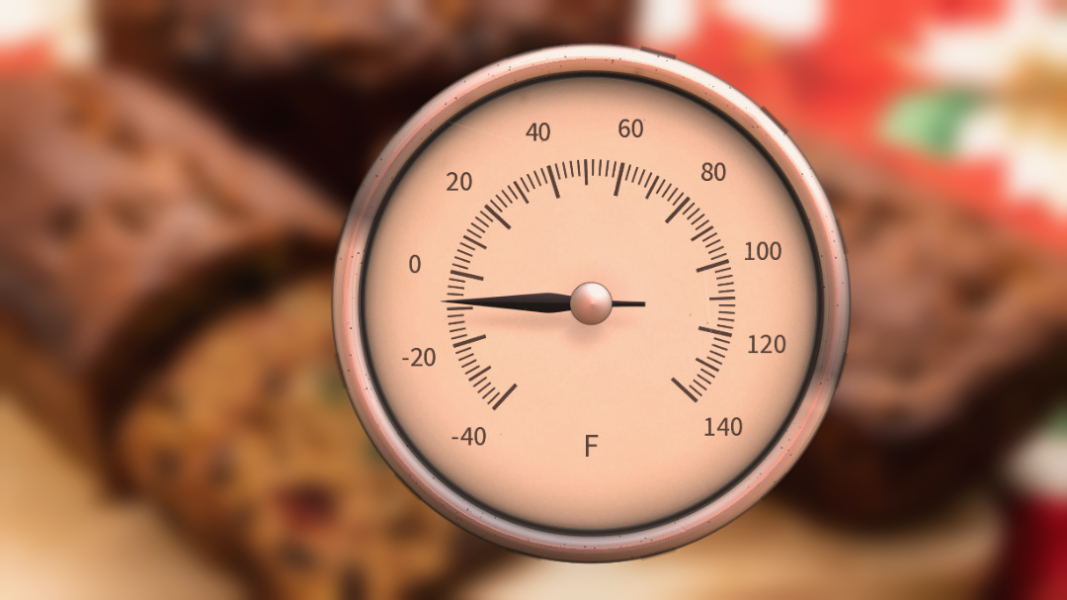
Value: value=-8 unit=°F
